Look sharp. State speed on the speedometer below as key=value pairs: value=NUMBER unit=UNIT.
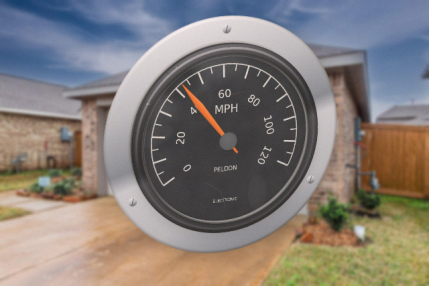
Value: value=42.5 unit=mph
